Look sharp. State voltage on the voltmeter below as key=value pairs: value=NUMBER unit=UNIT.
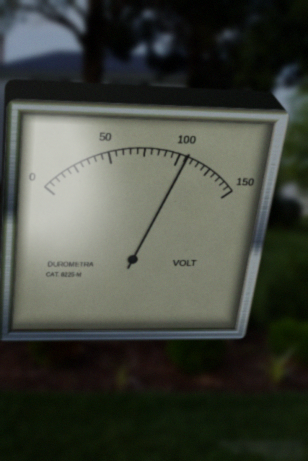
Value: value=105 unit=V
